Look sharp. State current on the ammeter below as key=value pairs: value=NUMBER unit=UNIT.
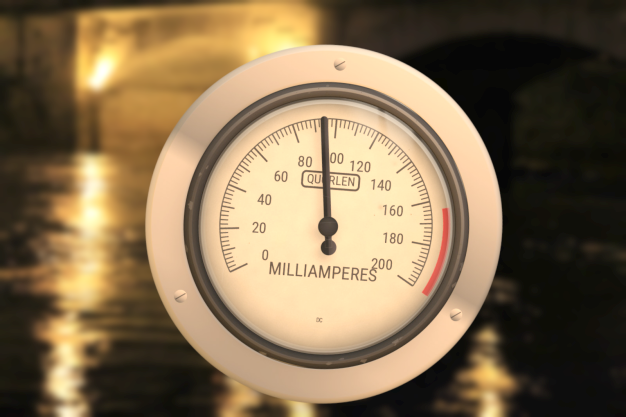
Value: value=94 unit=mA
